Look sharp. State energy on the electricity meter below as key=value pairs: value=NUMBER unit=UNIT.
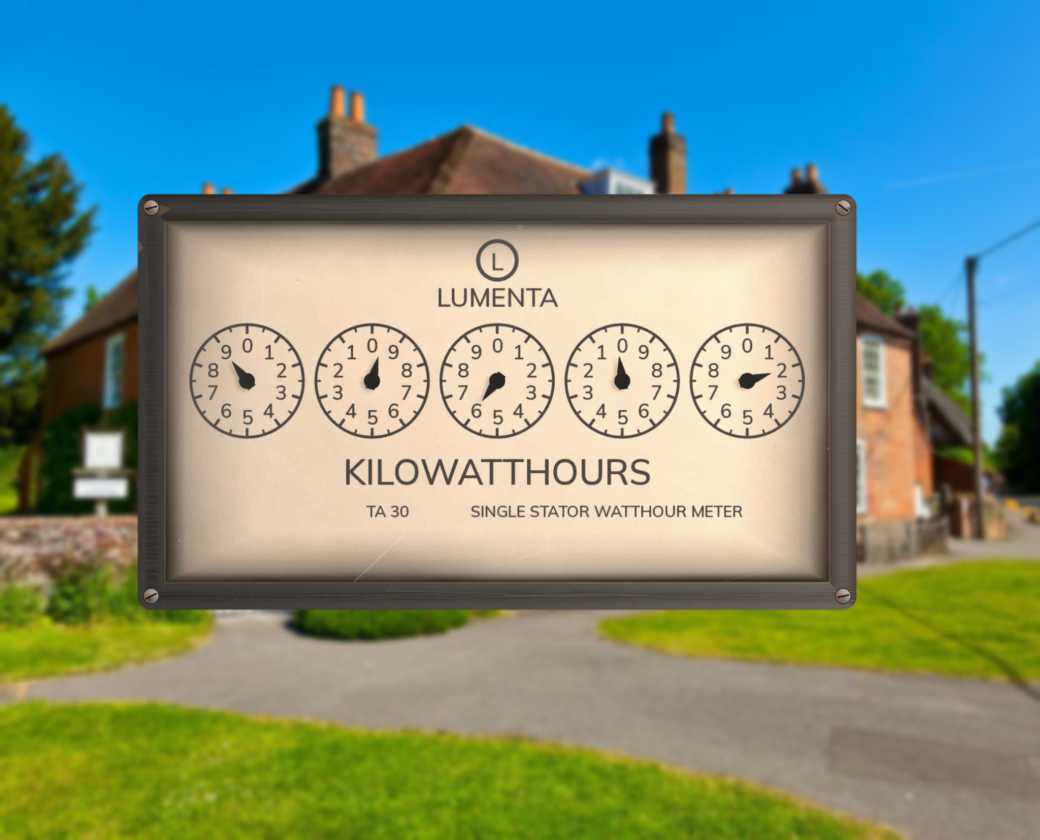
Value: value=89602 unit=kWh
